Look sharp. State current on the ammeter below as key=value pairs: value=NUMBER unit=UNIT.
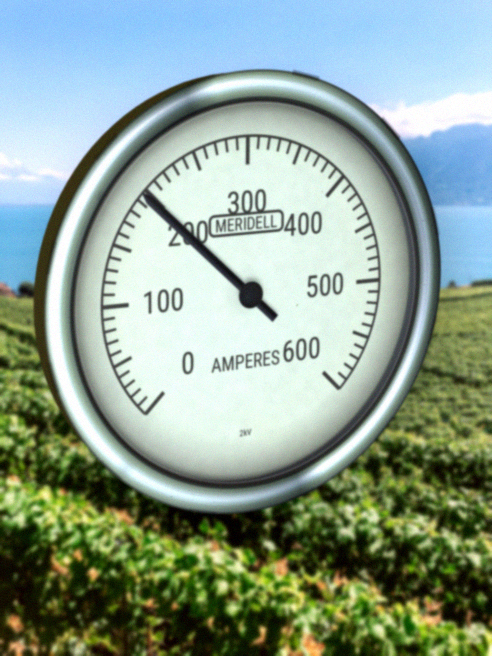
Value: value=195 unit=A
